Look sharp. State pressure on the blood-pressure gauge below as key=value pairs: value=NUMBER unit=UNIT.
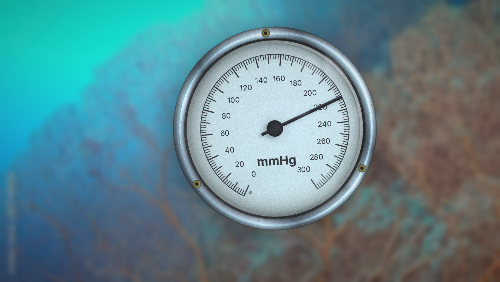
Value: value=220 unit=mmHg
